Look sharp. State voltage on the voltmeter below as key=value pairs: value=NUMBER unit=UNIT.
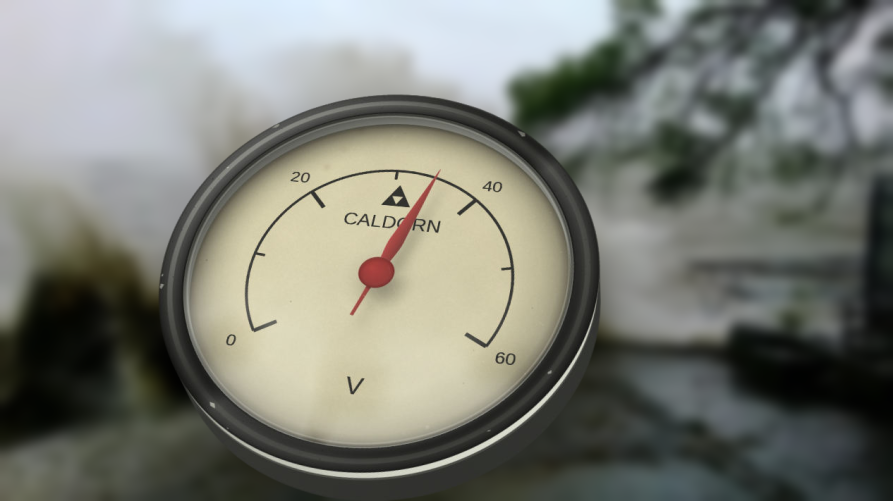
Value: value=35 unit=V
